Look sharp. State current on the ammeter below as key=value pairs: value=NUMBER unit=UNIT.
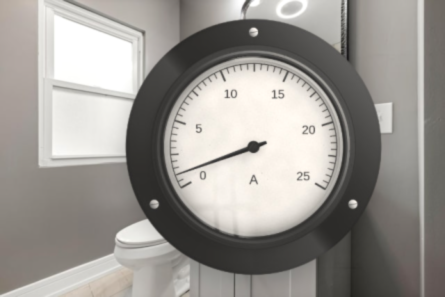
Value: value=1 unit=A
